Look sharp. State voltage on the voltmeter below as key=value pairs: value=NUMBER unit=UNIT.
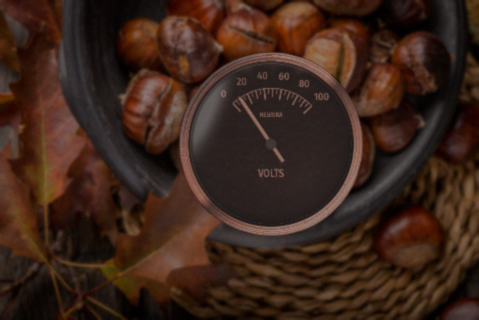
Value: value=10 unit=V
